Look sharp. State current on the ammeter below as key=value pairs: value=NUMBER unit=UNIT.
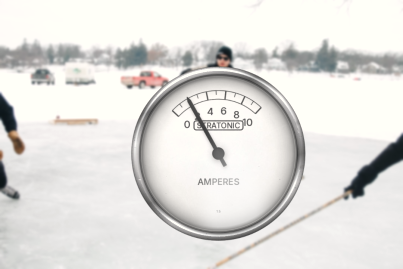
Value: value=2 unit=A
